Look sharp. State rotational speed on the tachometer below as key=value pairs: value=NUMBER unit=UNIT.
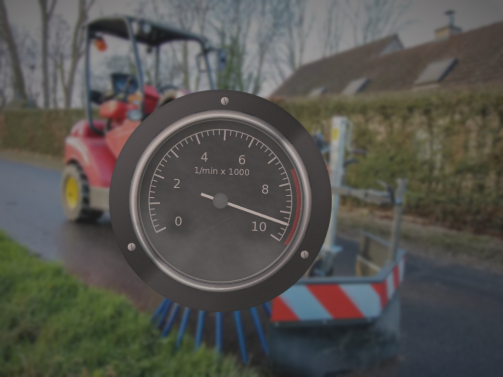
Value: value=9400 unit=rpm
